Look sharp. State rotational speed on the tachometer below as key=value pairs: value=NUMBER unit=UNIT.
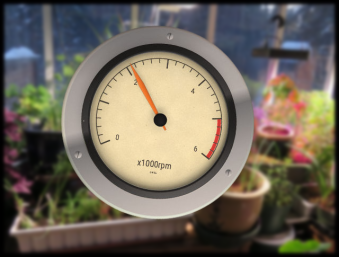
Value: value=2100 unit=rpm
